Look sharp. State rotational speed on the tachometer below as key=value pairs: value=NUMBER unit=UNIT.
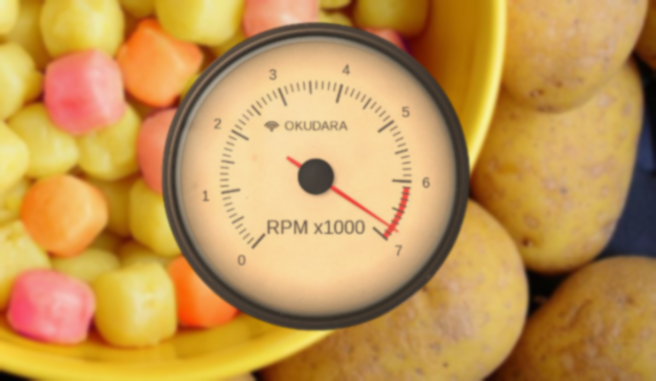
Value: value=6800 unit=rpm
